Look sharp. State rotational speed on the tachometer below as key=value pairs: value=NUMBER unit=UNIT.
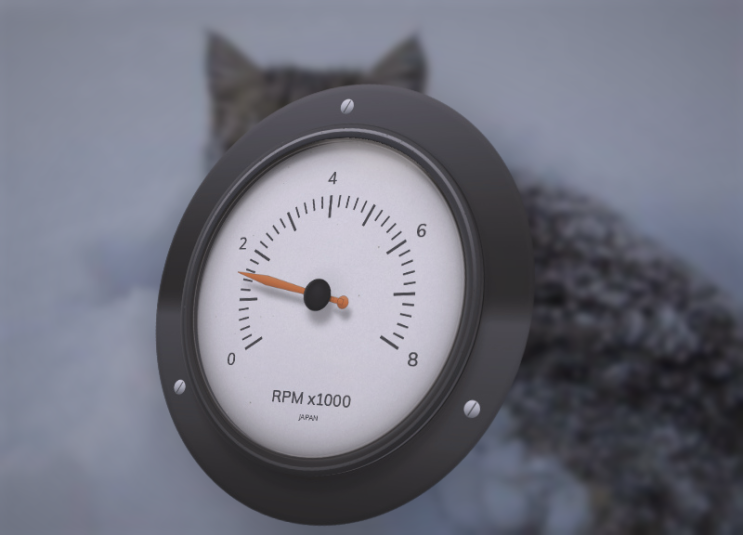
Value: value=1500 unit=rpm
